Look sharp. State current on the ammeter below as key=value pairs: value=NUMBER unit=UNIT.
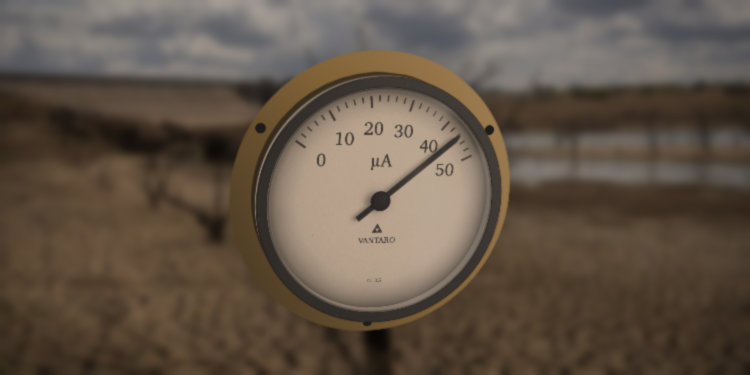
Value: value=44 unit=µA
